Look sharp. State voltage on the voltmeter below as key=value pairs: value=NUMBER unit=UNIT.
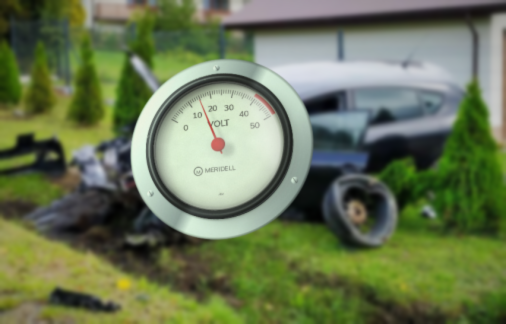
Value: value=15 unit=V
